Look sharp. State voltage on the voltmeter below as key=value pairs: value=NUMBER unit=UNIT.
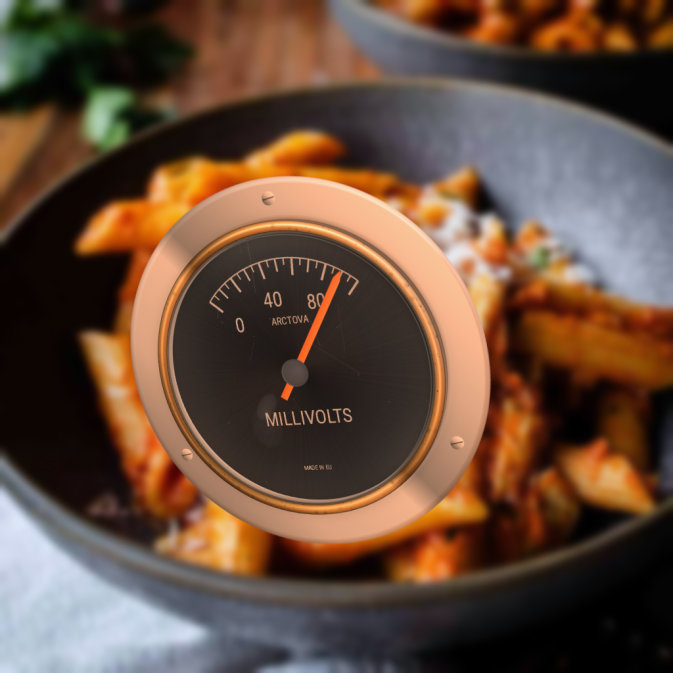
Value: value=90 unit=mV
